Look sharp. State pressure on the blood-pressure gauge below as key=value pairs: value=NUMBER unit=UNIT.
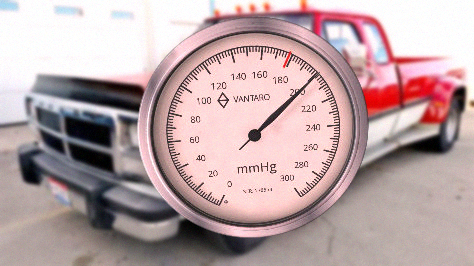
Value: value=200 unit=mmHg
